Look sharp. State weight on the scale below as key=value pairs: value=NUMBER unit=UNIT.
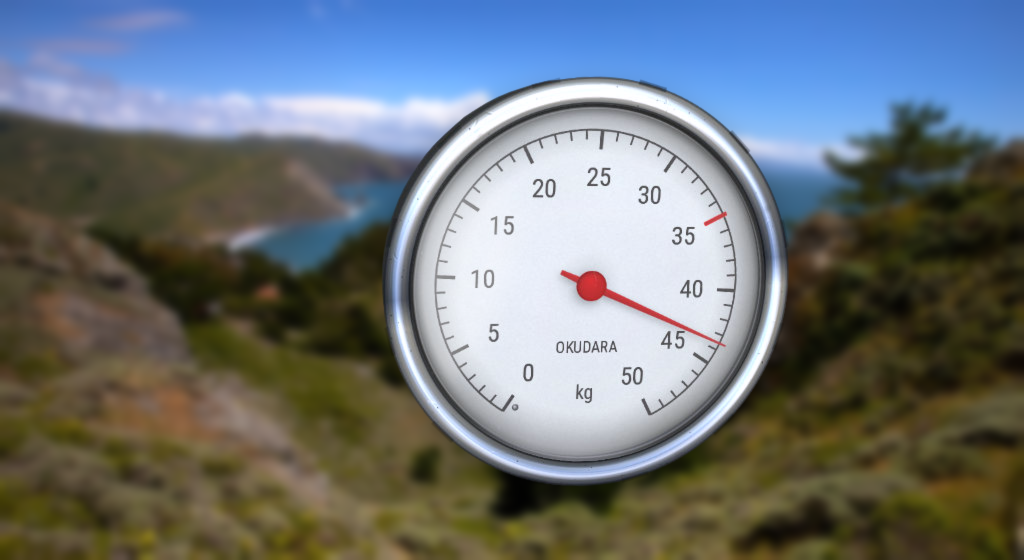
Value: value=43.5 unit=kg
